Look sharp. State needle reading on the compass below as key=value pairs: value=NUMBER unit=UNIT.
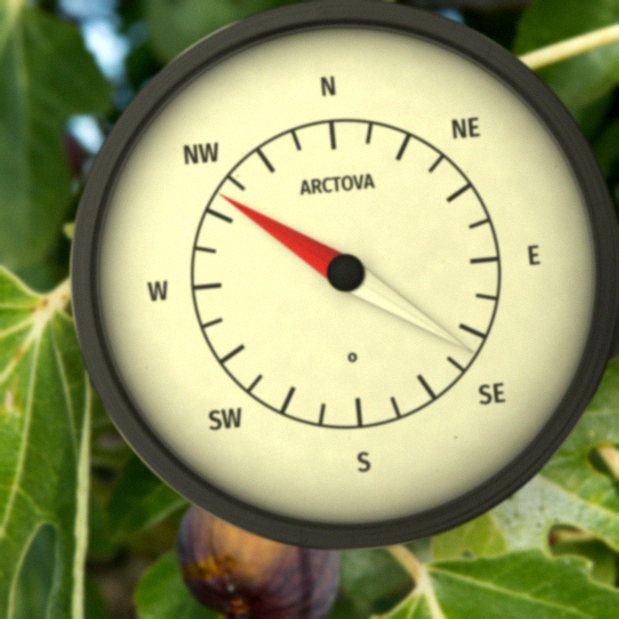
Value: value=307.5 unit=°
